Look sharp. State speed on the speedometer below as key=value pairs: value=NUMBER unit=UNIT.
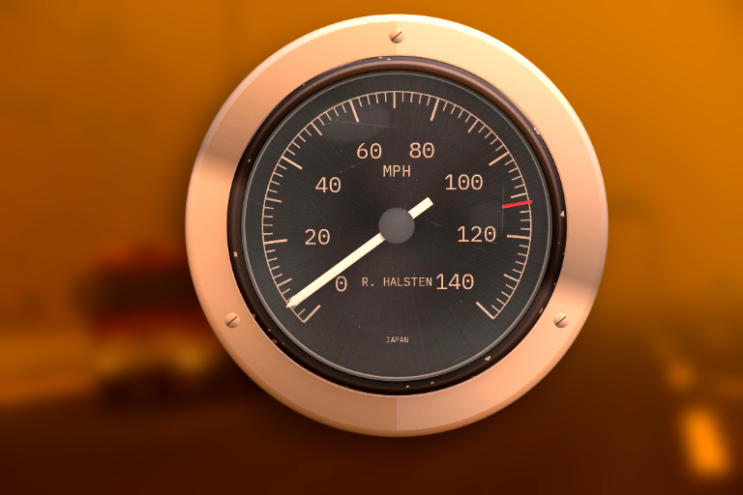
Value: value=5 unit=mph
